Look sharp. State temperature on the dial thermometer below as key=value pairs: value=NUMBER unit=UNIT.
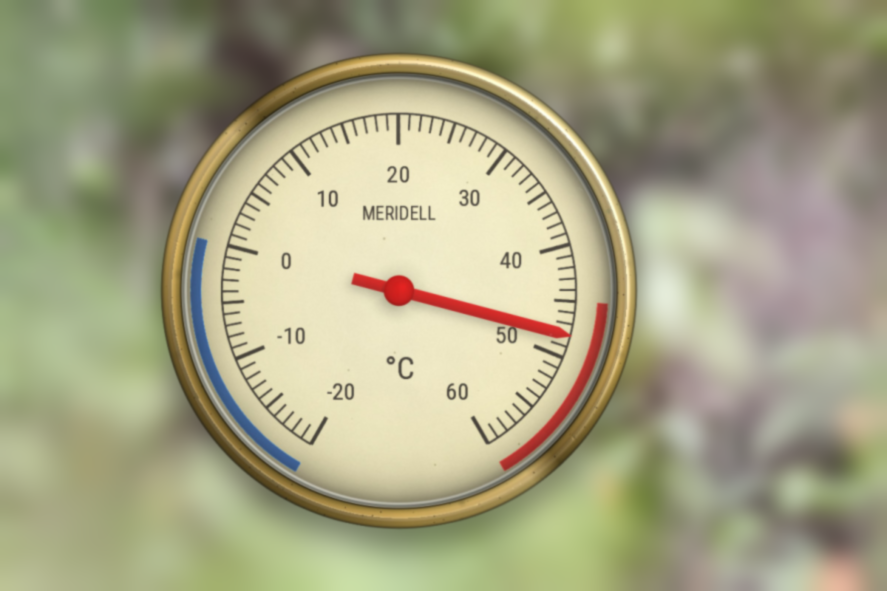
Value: value=48 unit=°C
